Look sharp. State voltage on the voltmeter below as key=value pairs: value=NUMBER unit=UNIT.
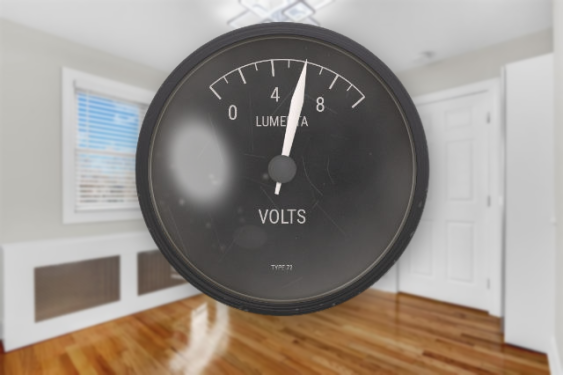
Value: value=6 unit=V
